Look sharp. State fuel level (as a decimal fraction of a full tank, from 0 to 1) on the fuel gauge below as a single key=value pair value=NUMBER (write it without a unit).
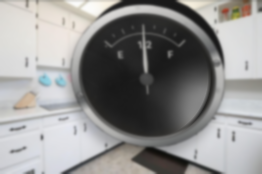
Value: value=0.5
